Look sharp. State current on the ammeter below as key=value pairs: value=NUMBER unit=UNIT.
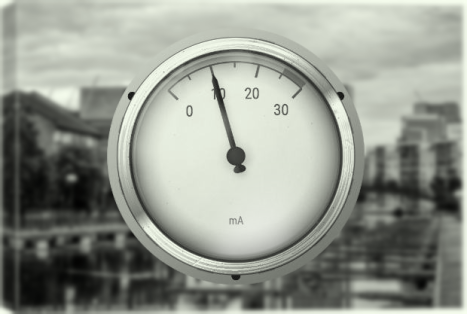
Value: value=10 unit=mA
